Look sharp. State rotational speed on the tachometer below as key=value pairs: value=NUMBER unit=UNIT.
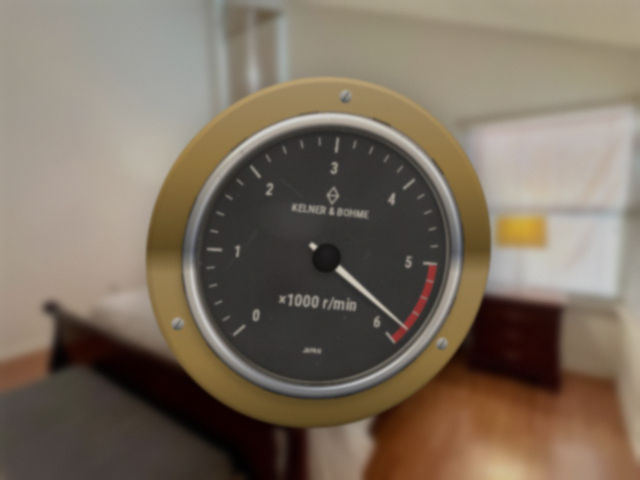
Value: value=5800 unit=rpm
